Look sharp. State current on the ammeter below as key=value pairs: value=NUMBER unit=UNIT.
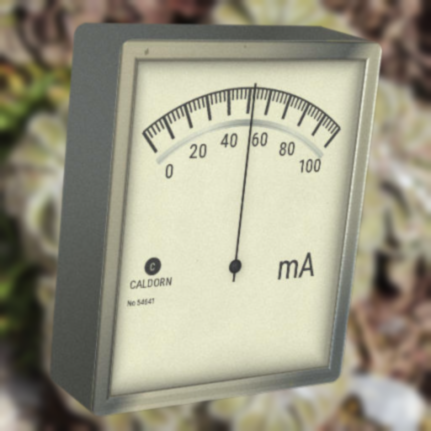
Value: value=50 unit=mA
